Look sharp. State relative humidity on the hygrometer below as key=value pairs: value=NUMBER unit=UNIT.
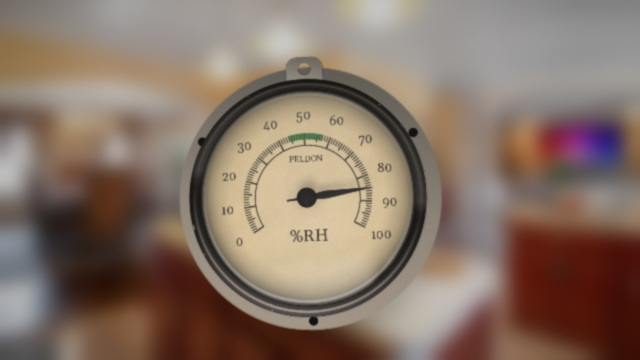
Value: value=85 unit=%
